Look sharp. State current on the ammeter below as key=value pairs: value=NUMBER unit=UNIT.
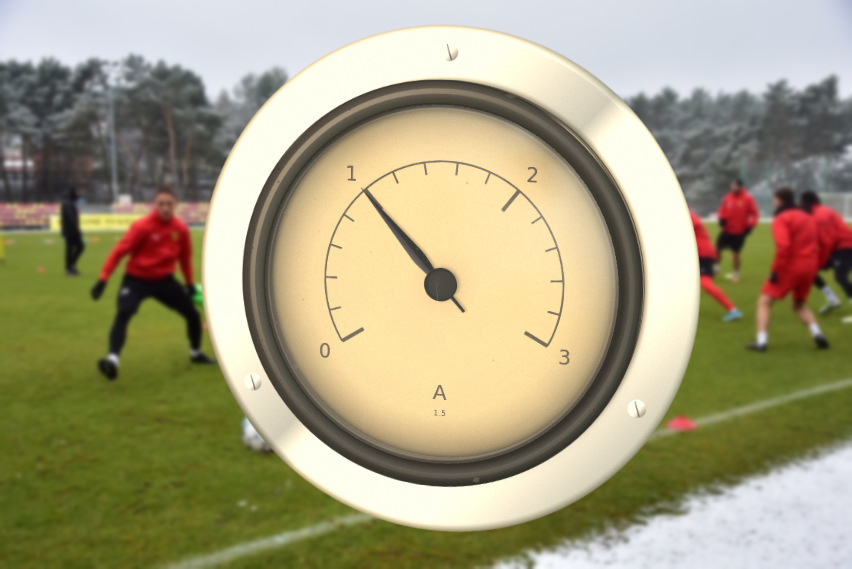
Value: value=1 unit=A
